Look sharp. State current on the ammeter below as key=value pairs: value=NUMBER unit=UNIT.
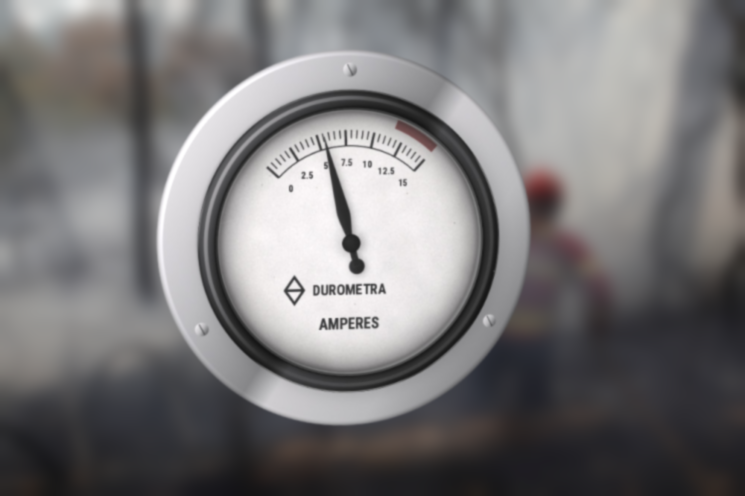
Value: value=5.5 unit=A
